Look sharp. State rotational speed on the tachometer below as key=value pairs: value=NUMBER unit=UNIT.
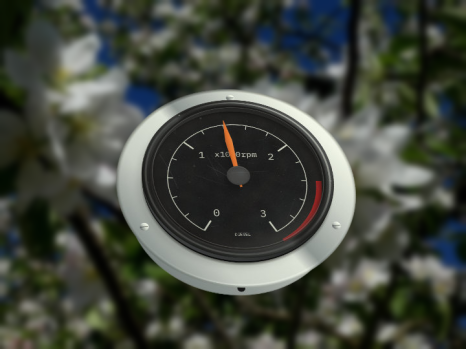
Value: value=1400 unit=rpm
